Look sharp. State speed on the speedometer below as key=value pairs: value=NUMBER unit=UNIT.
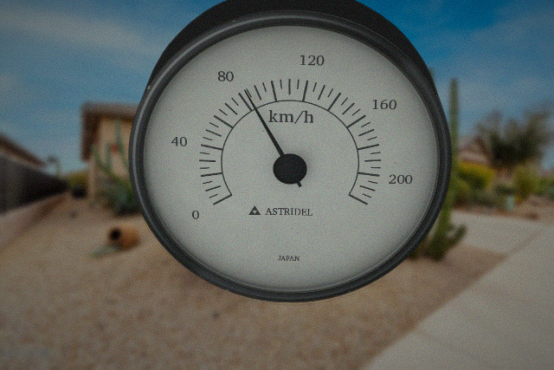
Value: value=85 unit=km/h
